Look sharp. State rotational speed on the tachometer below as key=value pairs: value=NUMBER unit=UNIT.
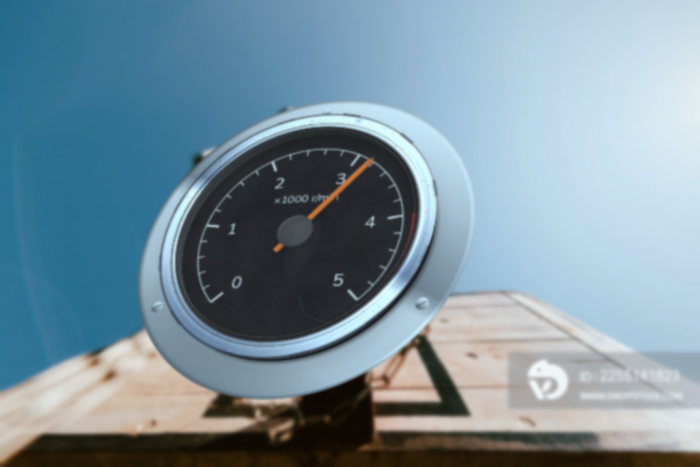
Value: value=3200 unit=rpm
